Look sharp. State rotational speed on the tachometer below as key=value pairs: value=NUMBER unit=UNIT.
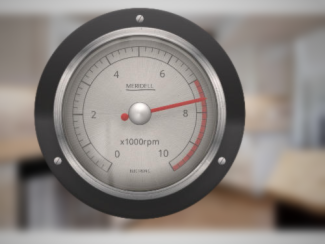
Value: value=7600 unit=rpm
